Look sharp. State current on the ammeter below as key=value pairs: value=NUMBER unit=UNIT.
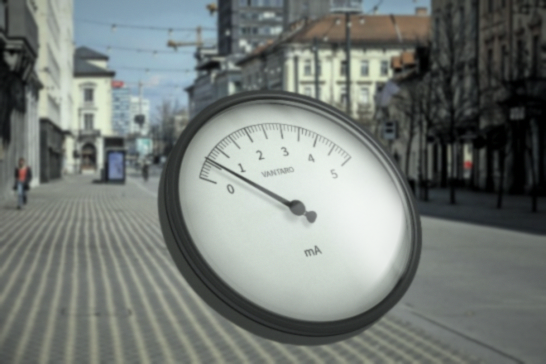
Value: value=0.5 unit=mA
